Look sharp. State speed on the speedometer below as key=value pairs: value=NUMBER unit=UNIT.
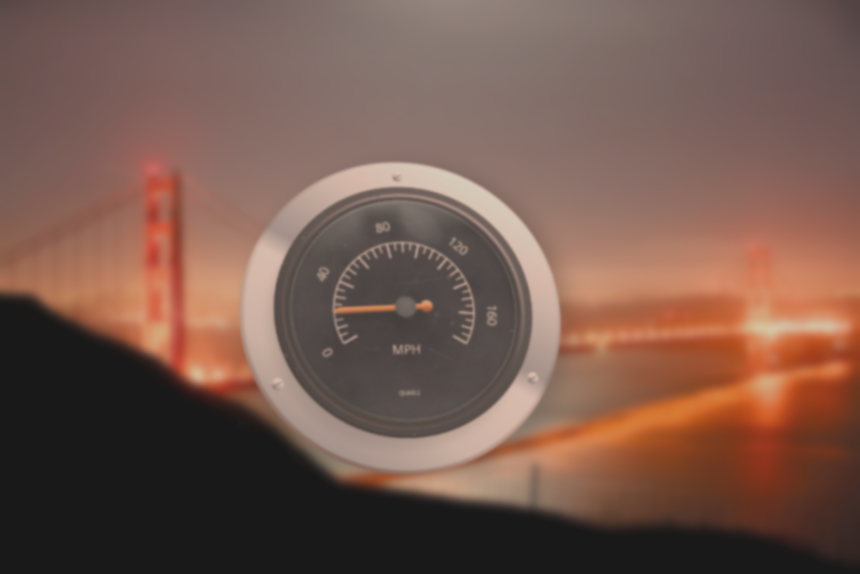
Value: value=20 unit=mph
